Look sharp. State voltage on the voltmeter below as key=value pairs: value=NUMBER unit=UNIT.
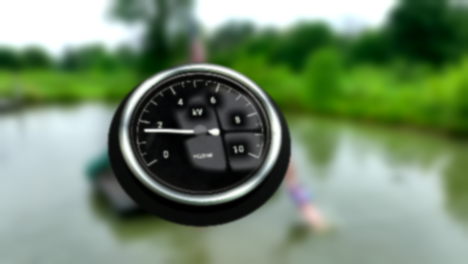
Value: value=1.5 unit=kV
